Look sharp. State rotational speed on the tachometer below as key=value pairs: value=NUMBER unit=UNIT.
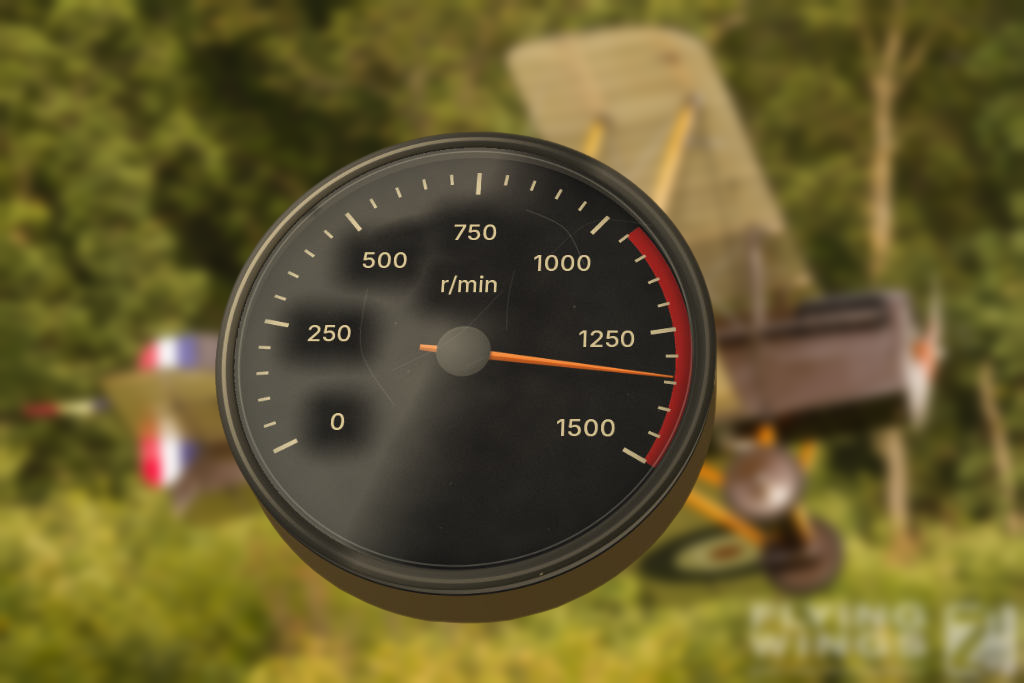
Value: value=1350 unit=rpm
